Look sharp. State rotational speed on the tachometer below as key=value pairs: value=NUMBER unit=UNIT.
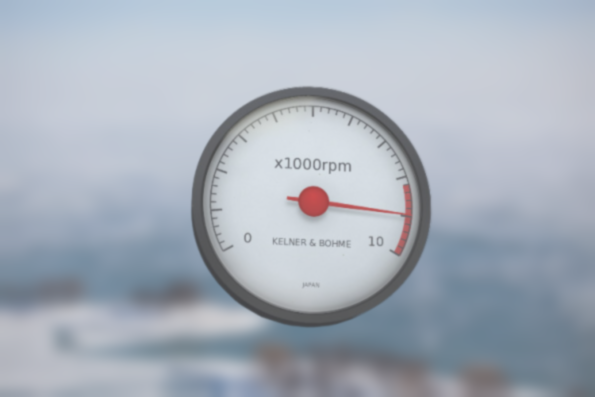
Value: value=9000 unit=rpm
